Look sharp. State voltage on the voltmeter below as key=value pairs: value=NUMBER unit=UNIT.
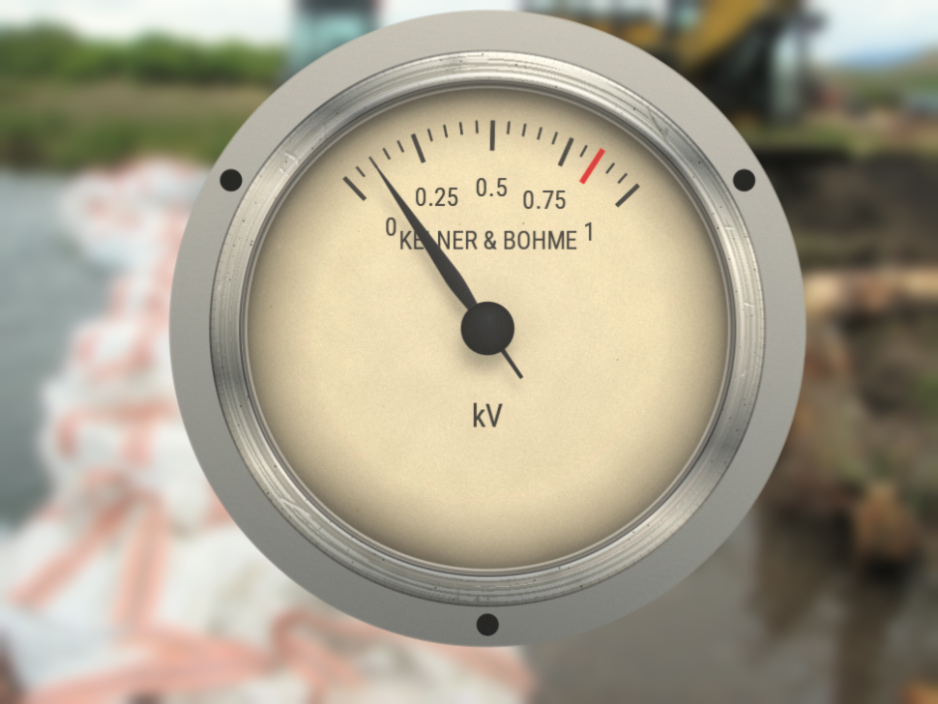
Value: value=0.1 unit=kV
